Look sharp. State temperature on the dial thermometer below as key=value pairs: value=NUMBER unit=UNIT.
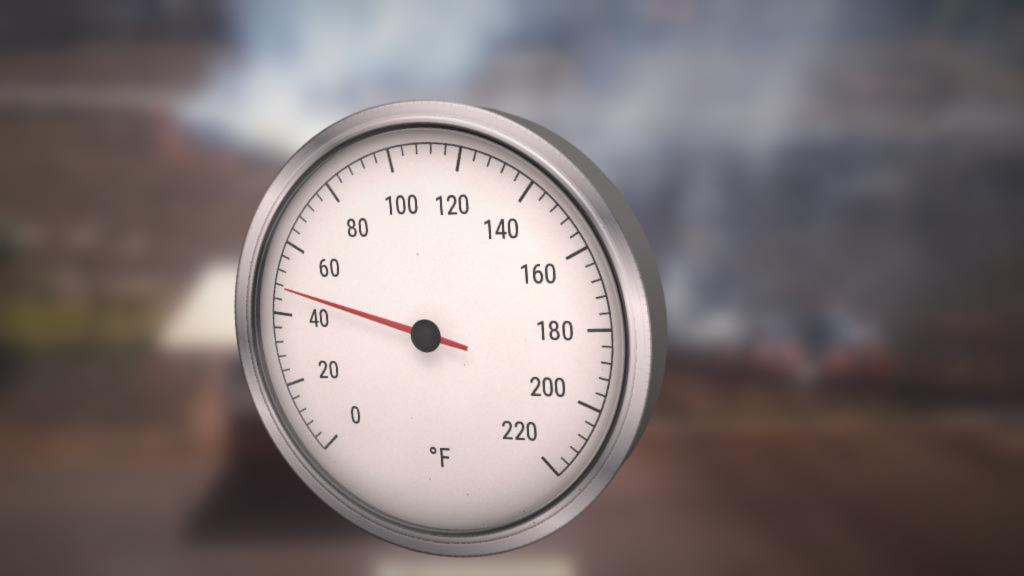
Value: value=48 unit=°F
